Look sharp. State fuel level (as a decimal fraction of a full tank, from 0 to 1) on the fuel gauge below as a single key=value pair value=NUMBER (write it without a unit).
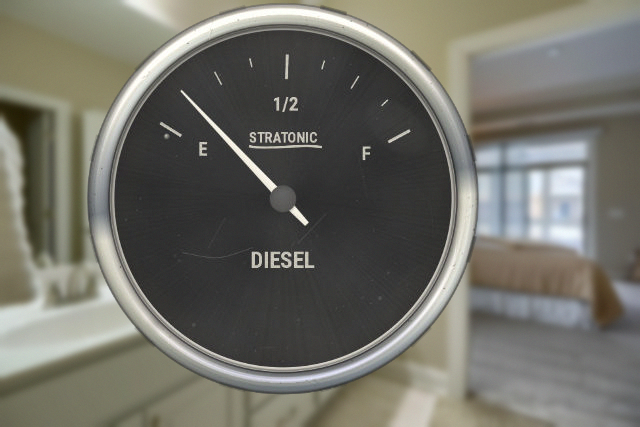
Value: value=0.125
